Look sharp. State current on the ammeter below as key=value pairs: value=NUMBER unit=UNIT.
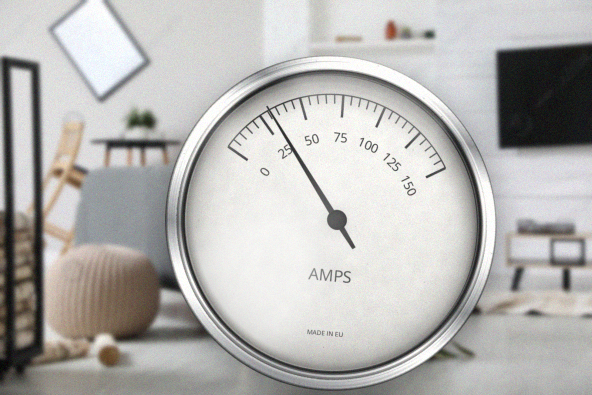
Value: value=30 unit=A
